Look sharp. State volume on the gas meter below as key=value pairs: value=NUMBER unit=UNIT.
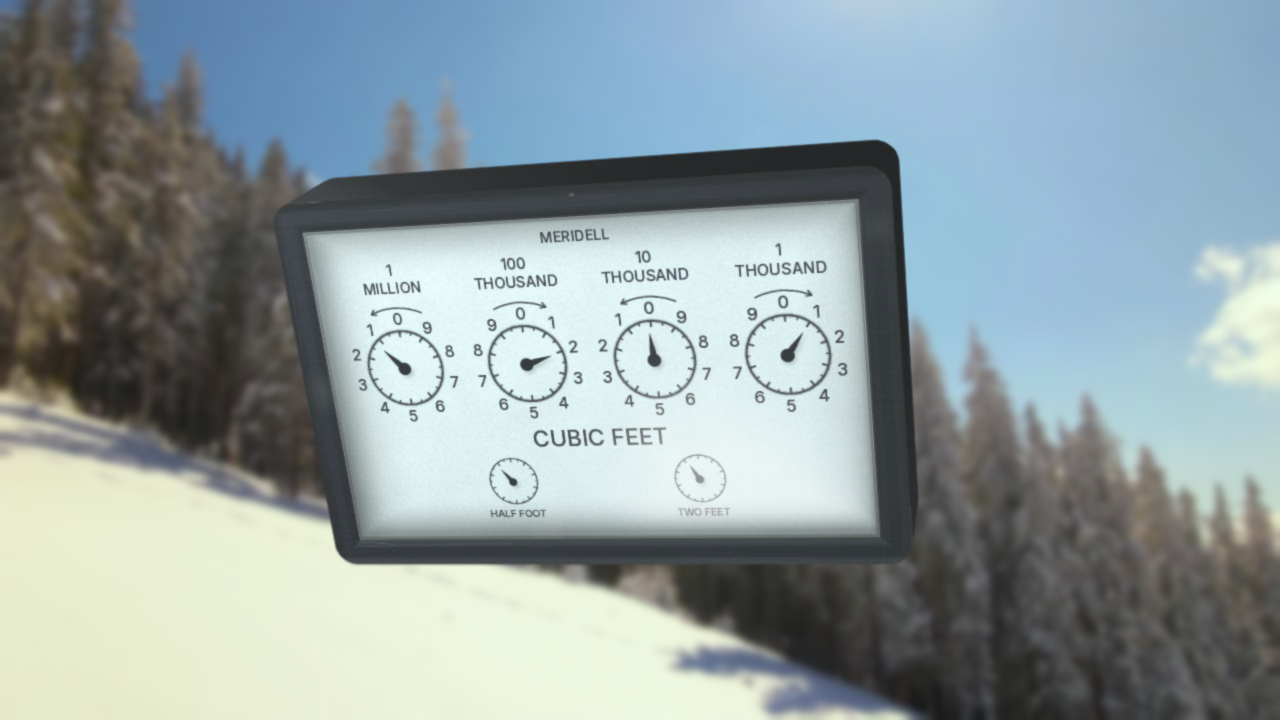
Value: value=120100 unit=ft³
